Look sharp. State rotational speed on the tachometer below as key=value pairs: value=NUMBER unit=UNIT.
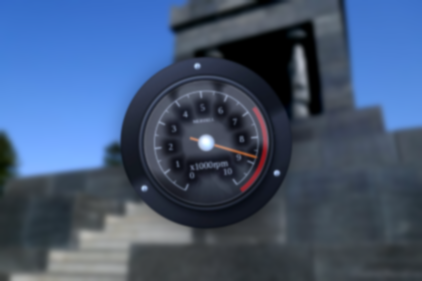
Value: value=8750 unit=rpm
